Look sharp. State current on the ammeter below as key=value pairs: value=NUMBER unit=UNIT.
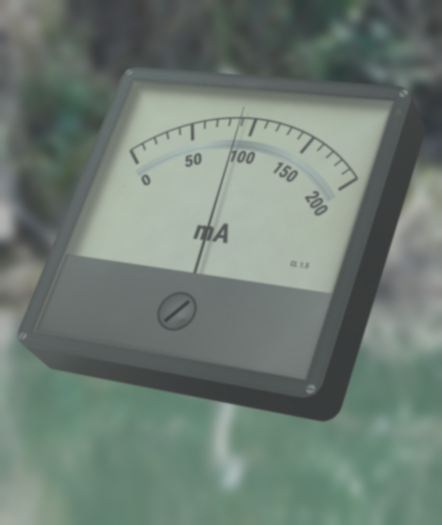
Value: value=90 unit=mA
